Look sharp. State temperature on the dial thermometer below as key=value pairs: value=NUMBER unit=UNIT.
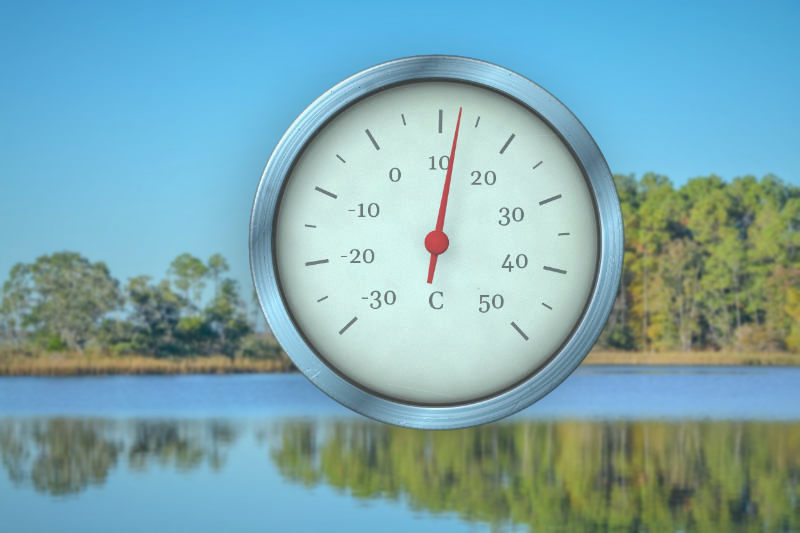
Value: value=12.5 unit=°C
